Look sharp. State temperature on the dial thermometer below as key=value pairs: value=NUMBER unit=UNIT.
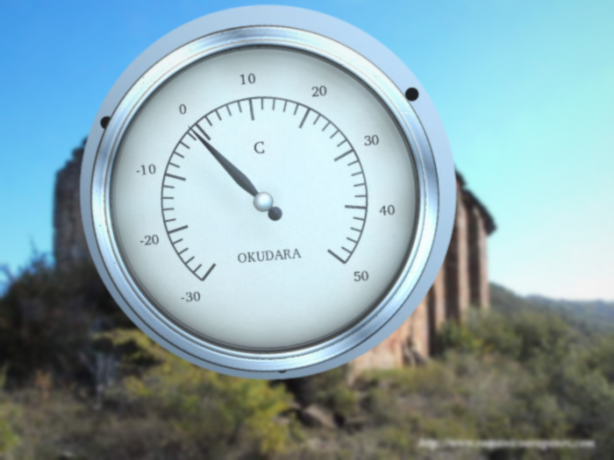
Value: value=-1 unit=°C
